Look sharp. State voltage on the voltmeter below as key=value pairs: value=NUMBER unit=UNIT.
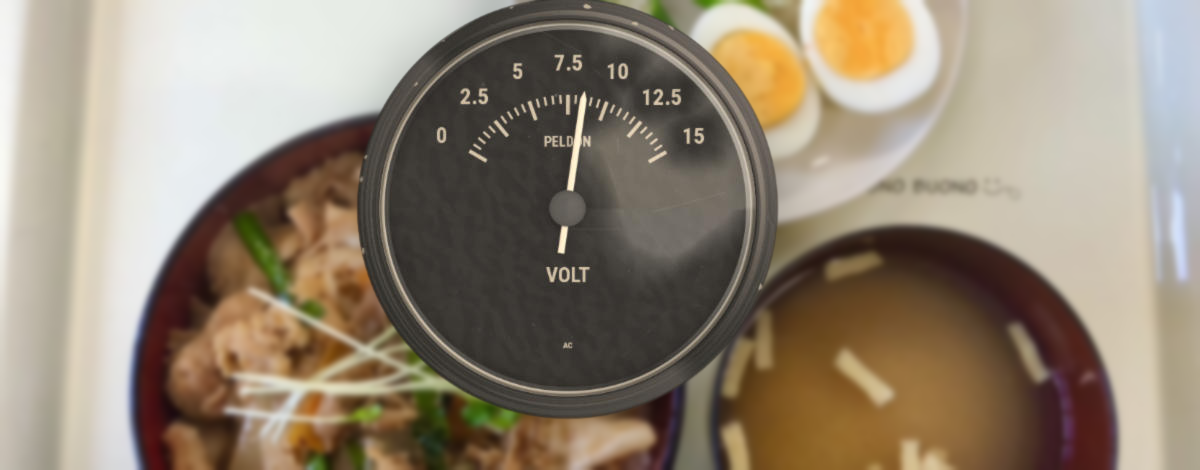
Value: value=8.5 unit=V
